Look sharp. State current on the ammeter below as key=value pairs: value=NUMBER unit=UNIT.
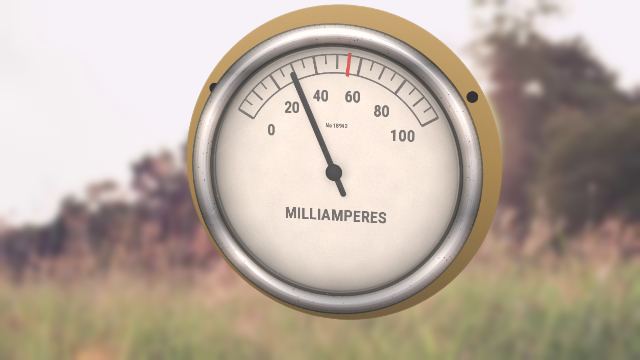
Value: value=30 unit=mA
